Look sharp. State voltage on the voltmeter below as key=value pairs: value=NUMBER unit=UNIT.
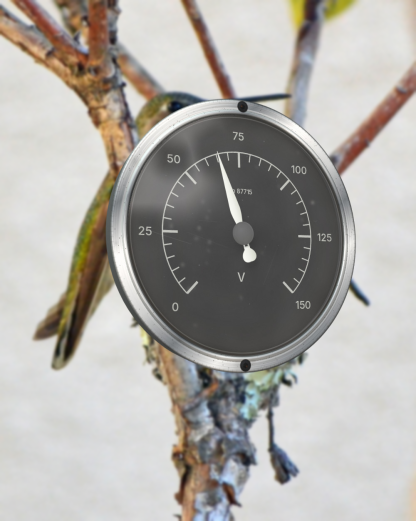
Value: value=65 unit=V
